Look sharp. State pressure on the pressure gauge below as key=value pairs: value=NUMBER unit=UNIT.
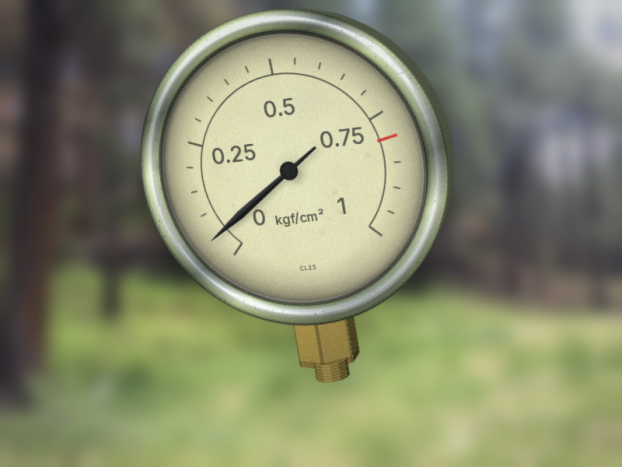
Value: value=0.05 unit=kg/cm²
